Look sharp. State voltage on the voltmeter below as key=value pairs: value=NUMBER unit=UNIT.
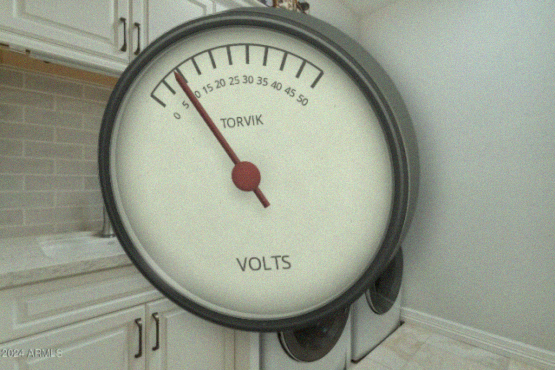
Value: value=10 unit=V
